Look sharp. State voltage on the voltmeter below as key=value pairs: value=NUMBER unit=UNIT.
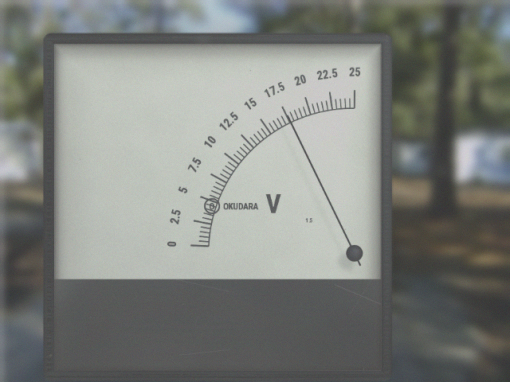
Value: value=17.5 unit=V
